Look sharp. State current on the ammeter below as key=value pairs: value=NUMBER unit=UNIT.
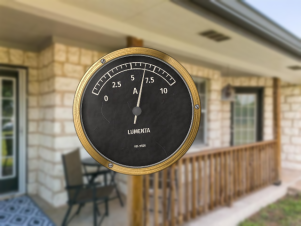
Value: value=6.5 unit=A
